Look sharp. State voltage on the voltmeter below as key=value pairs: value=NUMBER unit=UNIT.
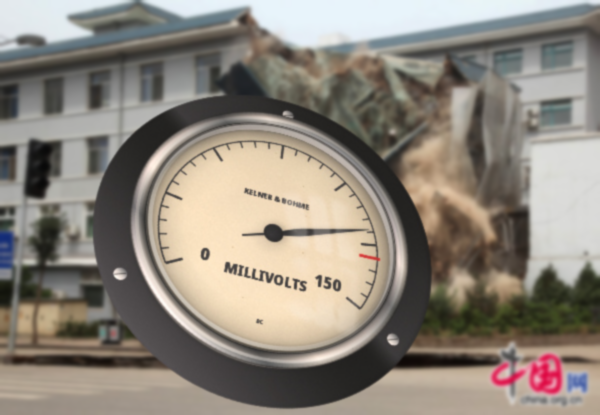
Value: value=120 unit=mV
